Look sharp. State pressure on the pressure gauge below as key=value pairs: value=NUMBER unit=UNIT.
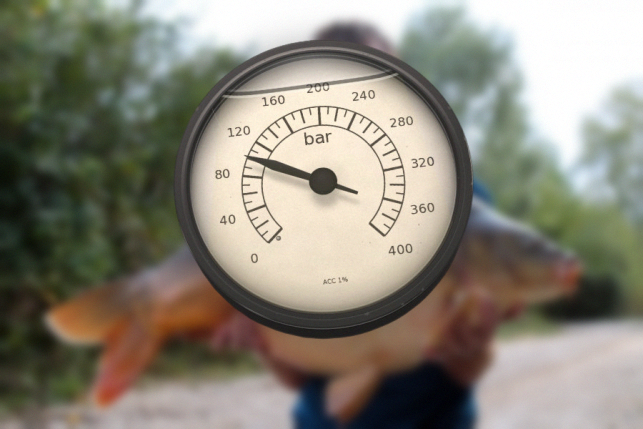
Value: value=100 unit=bar
